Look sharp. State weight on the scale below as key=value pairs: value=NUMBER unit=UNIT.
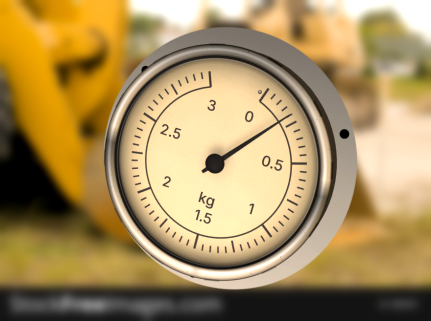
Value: value=0.2 unit=kg
